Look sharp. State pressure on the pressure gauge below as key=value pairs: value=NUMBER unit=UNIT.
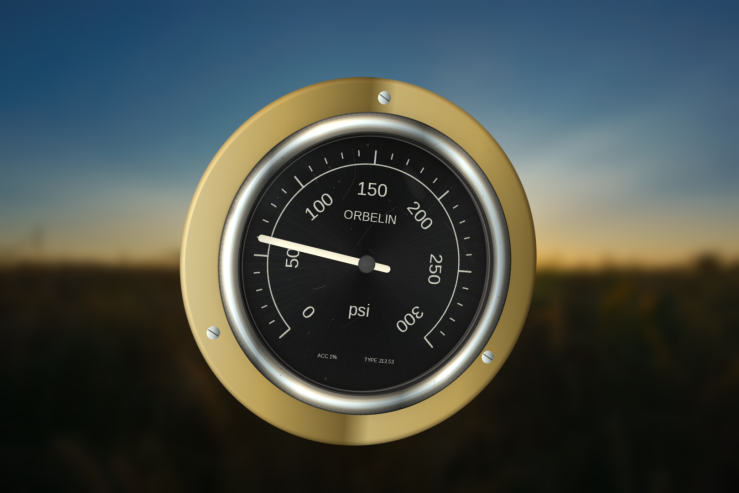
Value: value=60 unit=psi
